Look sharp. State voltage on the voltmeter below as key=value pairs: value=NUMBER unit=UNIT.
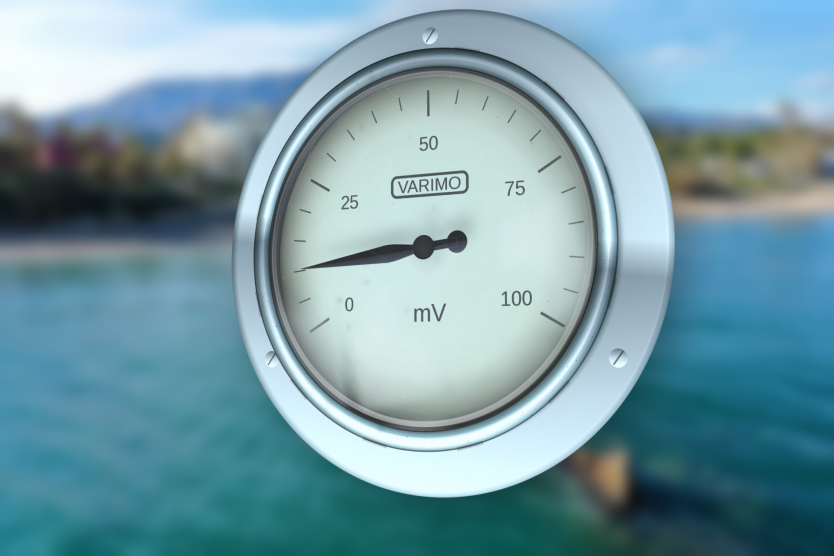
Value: value=10 unit=mV
